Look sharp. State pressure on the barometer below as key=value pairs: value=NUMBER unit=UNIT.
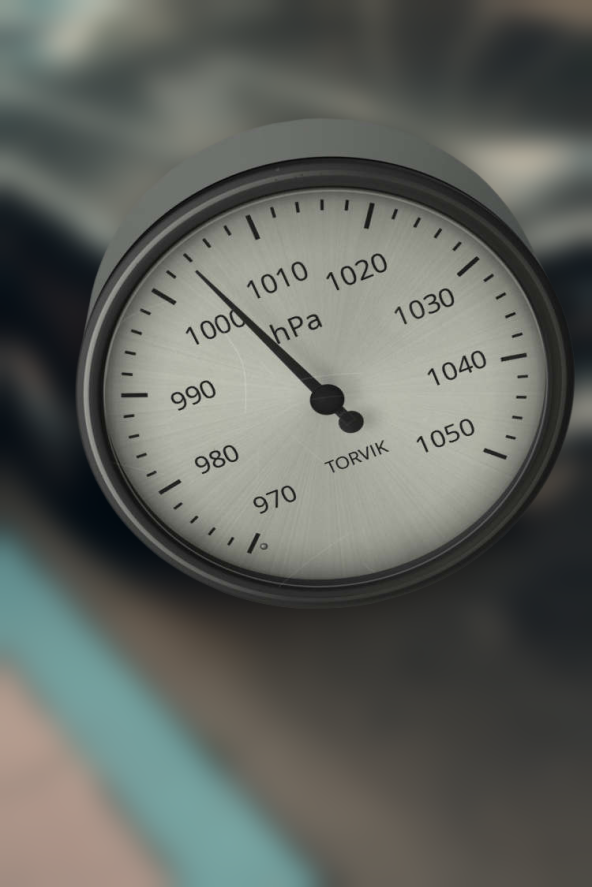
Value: value=1004 unit=hPa
